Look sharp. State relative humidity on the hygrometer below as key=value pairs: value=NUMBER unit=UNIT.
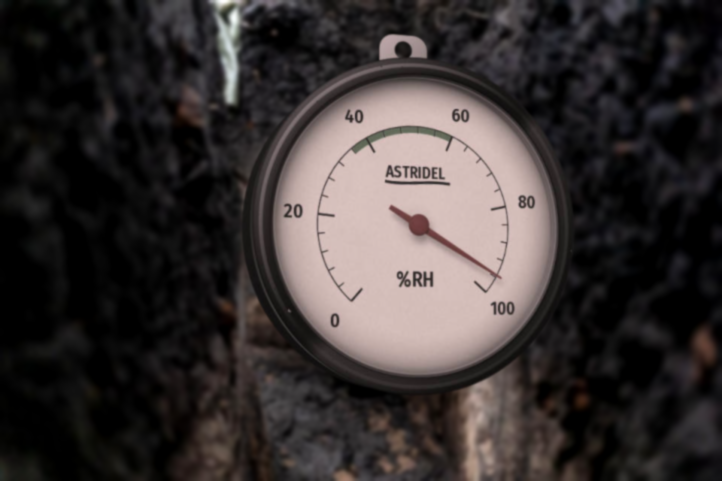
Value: value=96 unit=%
